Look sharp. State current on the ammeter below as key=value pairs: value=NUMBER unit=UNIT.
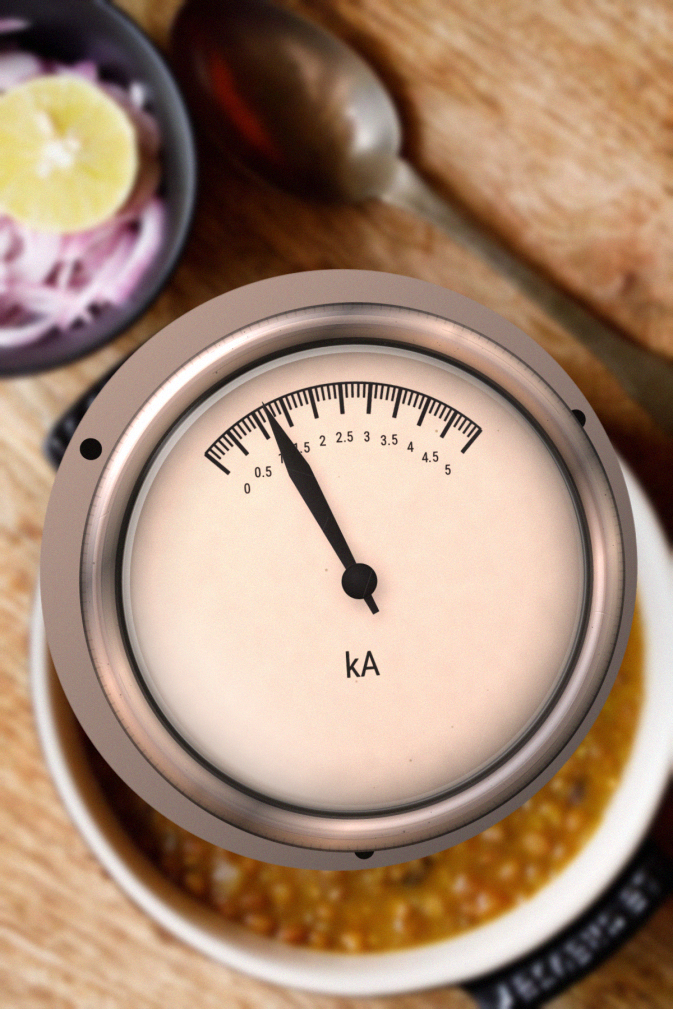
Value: value=1.2 unit=kA
